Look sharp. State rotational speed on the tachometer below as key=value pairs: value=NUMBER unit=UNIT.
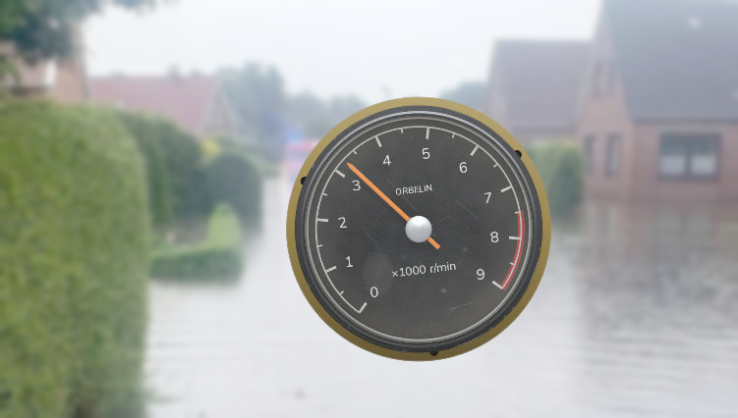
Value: value=3250 unit=rpm
